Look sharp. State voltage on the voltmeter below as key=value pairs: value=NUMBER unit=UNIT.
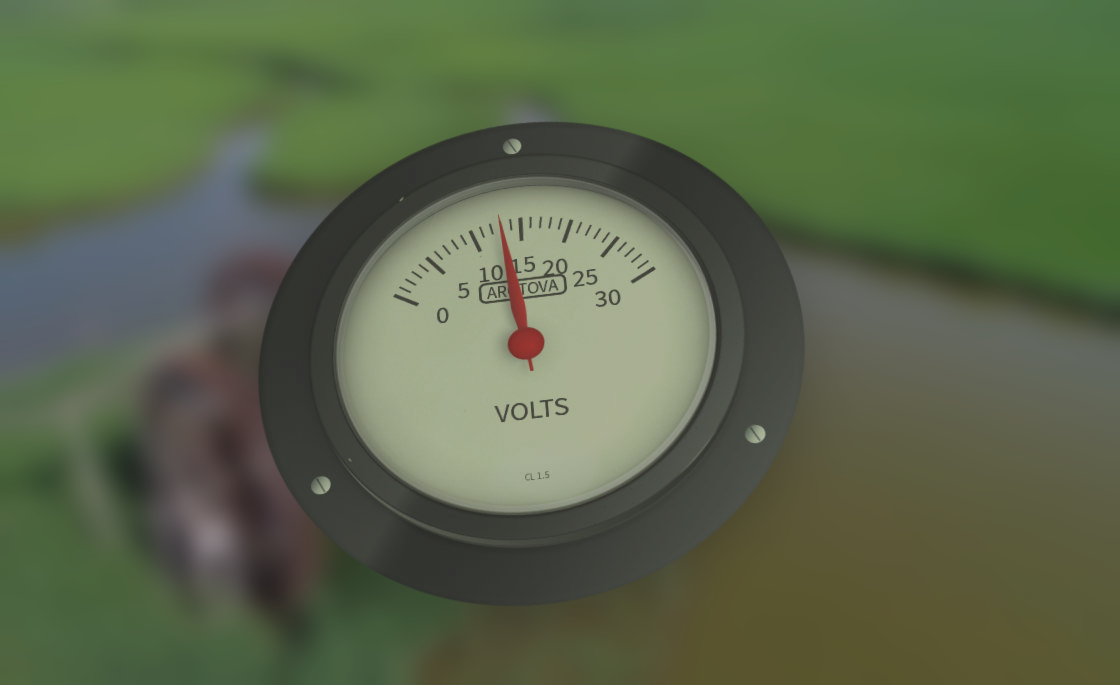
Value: value=13 unit=V
